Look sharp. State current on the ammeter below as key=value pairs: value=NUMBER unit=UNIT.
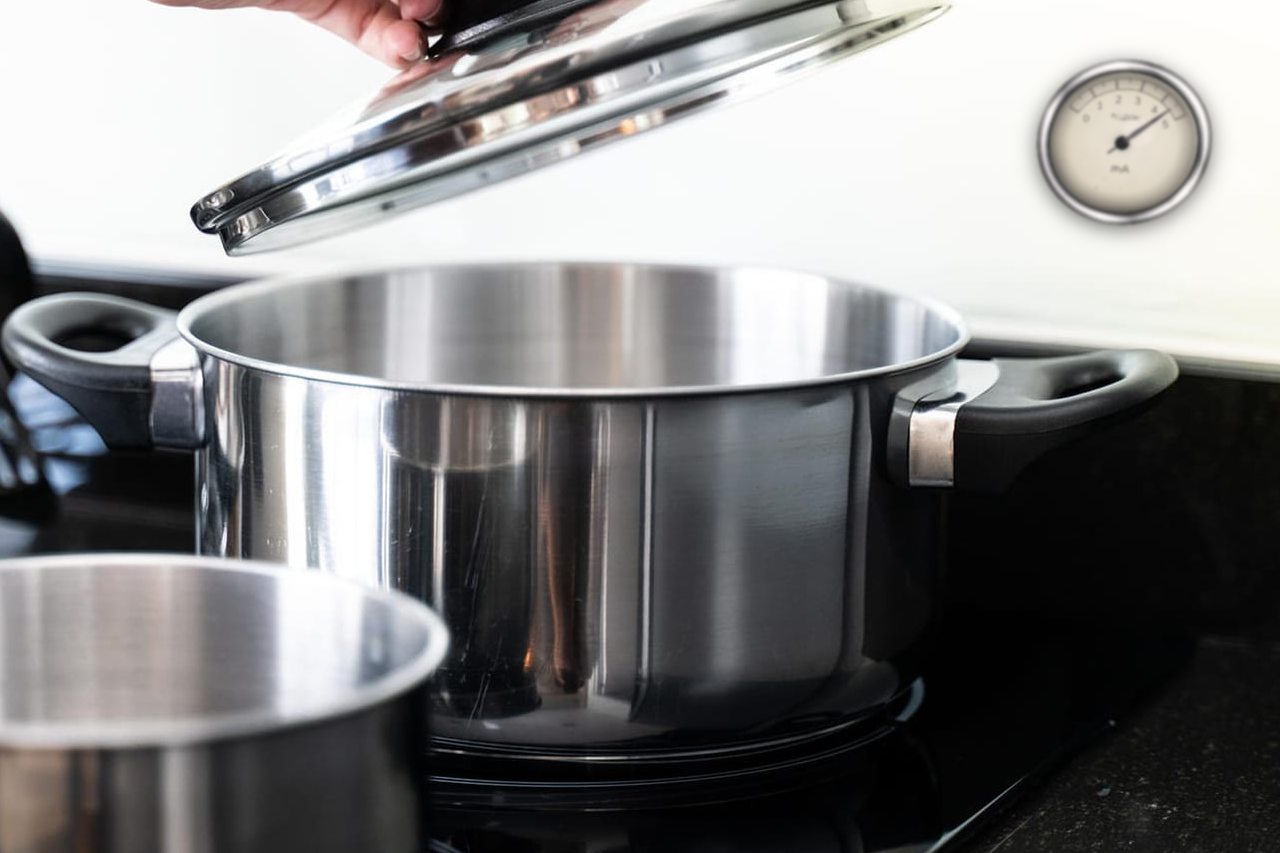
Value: value=4.5 unit=mA
